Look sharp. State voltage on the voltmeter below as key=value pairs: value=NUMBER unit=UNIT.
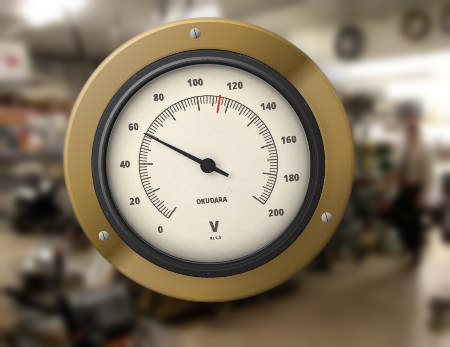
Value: value=60 unit=V
